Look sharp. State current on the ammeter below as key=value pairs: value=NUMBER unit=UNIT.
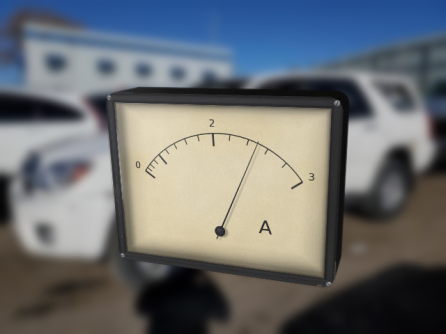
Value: value=2.5 unit=A
